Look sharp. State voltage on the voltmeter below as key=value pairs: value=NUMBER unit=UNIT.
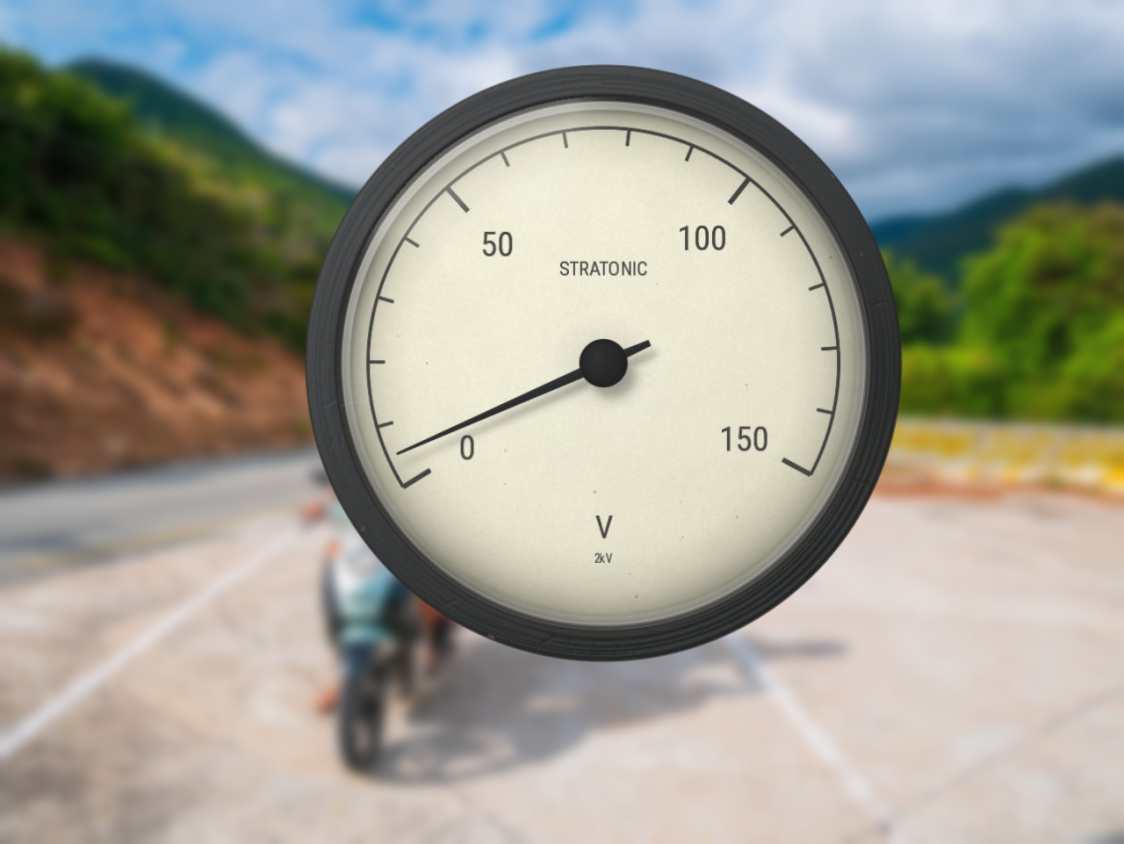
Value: value=5 unit=V
